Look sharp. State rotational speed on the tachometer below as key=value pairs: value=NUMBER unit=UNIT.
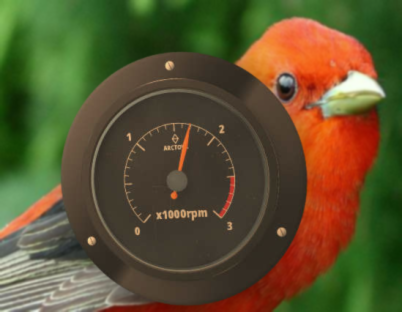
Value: value=1700 unit=rpm
